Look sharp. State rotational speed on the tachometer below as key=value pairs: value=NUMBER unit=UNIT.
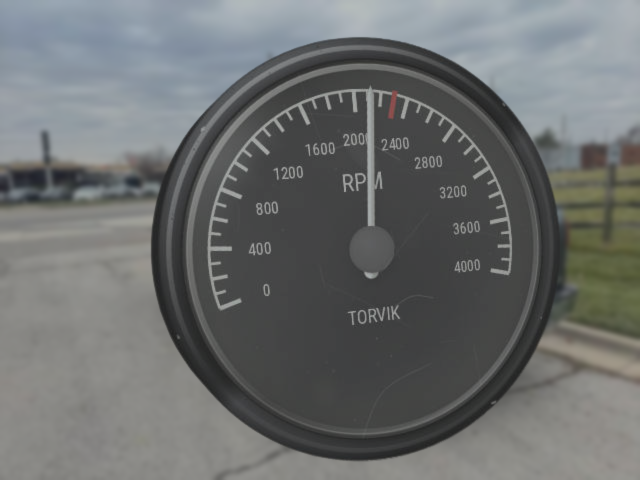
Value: value=2100 unit=rpm
